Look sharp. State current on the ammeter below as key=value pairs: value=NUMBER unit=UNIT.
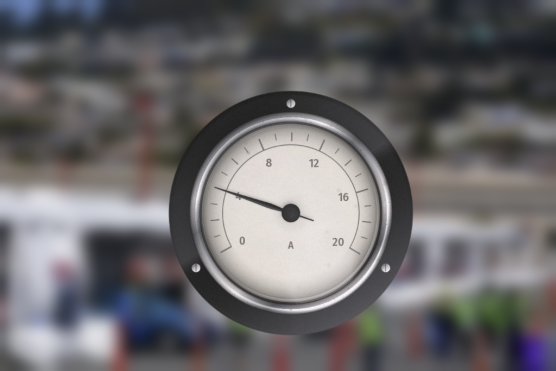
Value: value=4 unit=A
